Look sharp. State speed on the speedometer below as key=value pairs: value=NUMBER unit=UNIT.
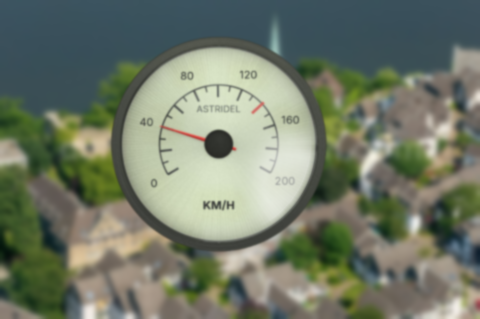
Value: value=40 unit=km/h
